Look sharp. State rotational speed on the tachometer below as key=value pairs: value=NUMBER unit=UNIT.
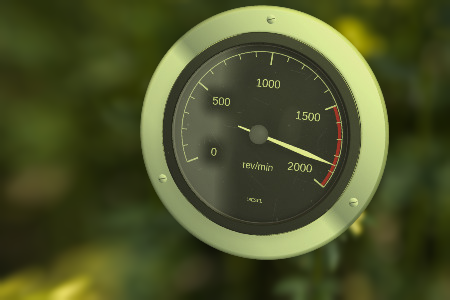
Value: value=1850 unit=rpm
